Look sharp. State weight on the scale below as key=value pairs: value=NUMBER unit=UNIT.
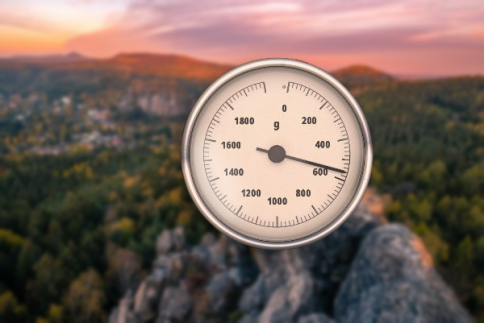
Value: value=560 unit=g
